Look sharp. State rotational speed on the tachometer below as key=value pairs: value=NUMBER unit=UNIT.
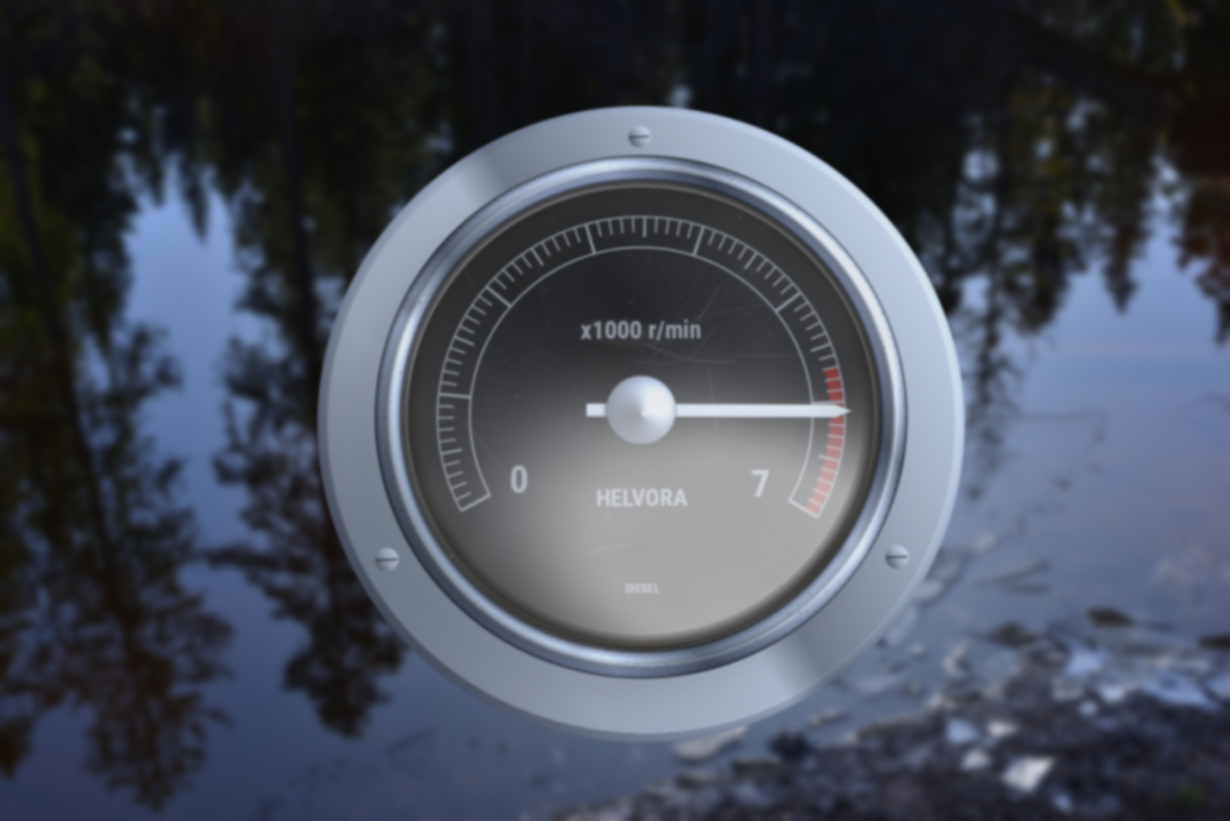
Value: value=6100 unit=rpm
